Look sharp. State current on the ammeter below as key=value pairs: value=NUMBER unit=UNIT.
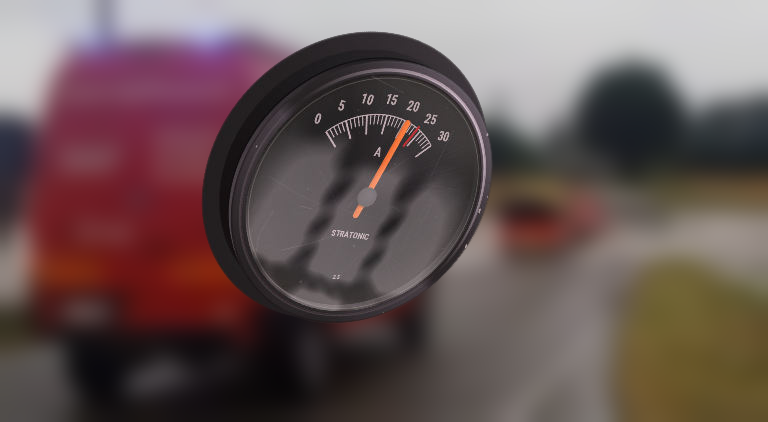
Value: value=20 unit=A
